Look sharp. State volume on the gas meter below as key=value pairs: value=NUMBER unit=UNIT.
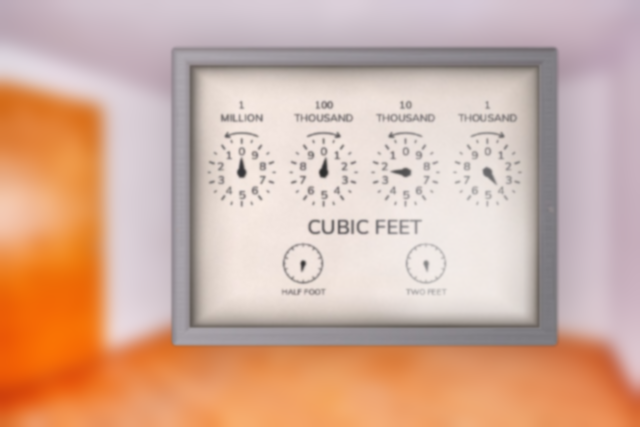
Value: value=2400 unit=ft³
